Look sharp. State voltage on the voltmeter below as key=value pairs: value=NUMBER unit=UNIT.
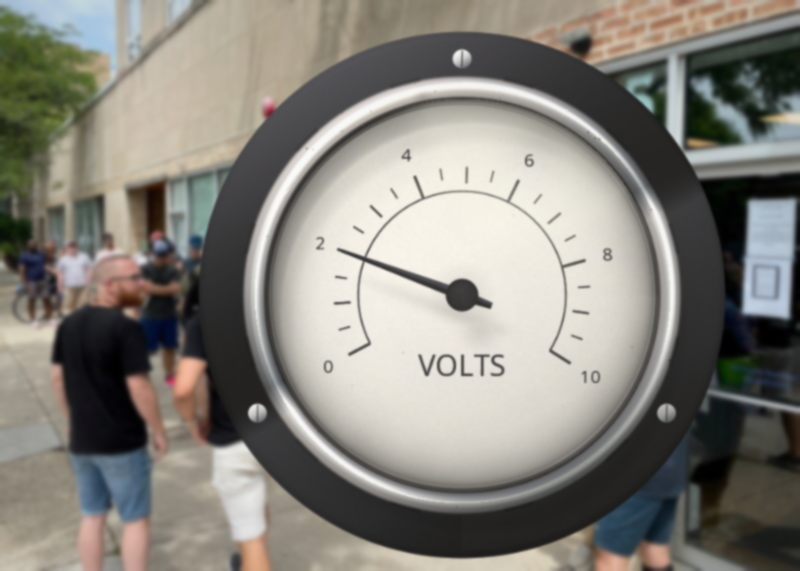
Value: value=2 unit=V
